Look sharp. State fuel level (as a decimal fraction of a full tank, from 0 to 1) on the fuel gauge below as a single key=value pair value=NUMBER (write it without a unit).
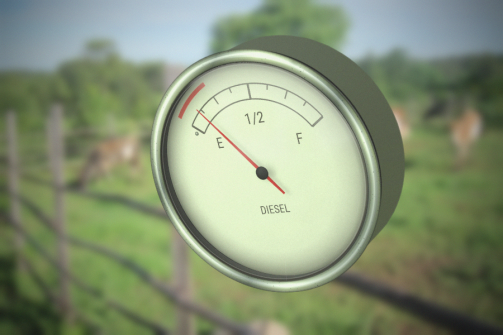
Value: value=0.125
